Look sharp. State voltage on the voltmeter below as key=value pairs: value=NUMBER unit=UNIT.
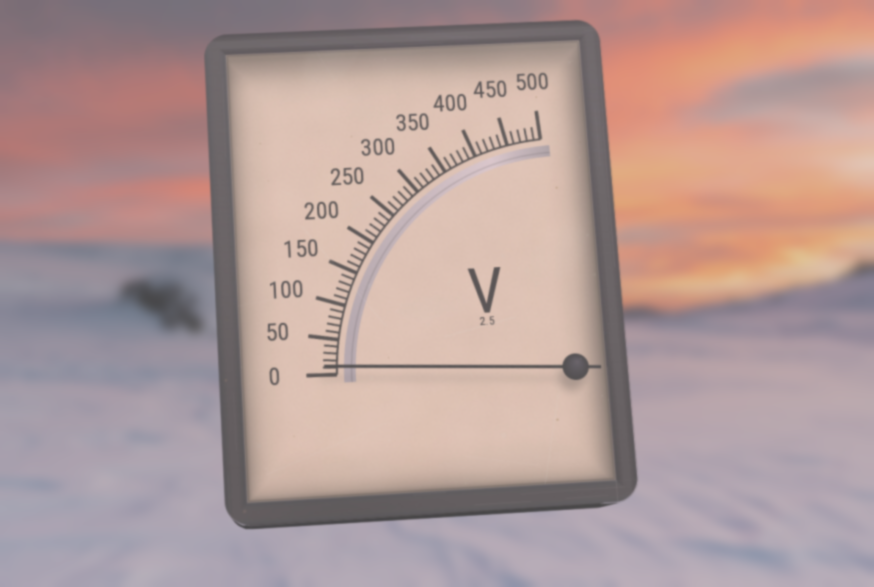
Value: value=10 unit=V
